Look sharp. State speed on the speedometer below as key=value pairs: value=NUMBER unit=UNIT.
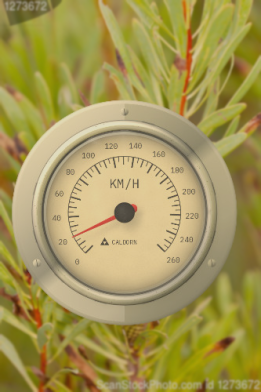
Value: value=20 unit=km/h
